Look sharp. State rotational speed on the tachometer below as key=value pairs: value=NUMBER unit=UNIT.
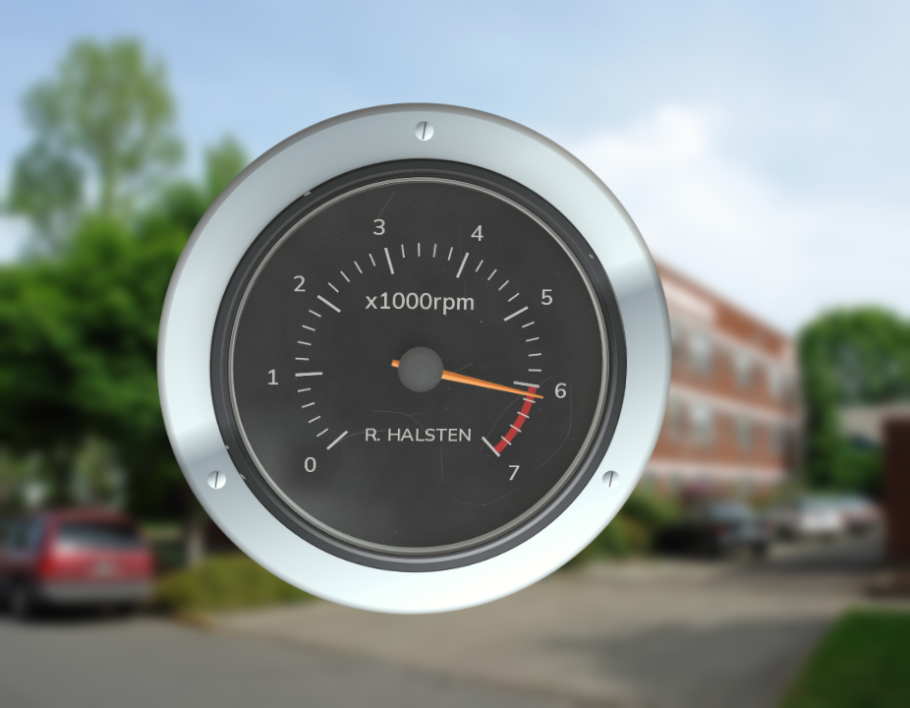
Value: value=6100 unit=rpm
